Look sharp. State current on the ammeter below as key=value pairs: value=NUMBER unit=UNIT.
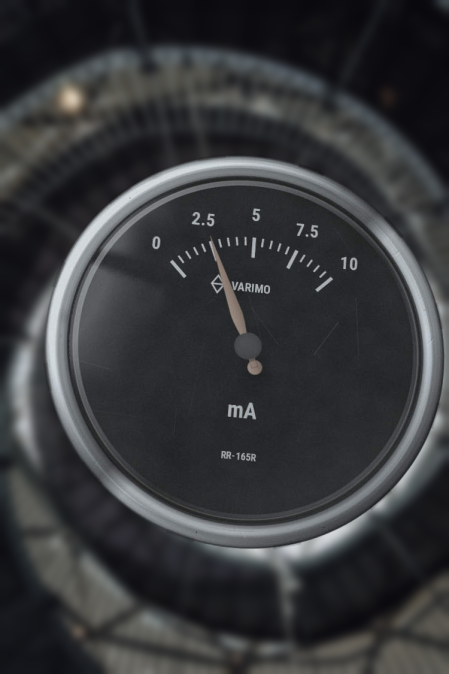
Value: value=2.5 unit=mA
